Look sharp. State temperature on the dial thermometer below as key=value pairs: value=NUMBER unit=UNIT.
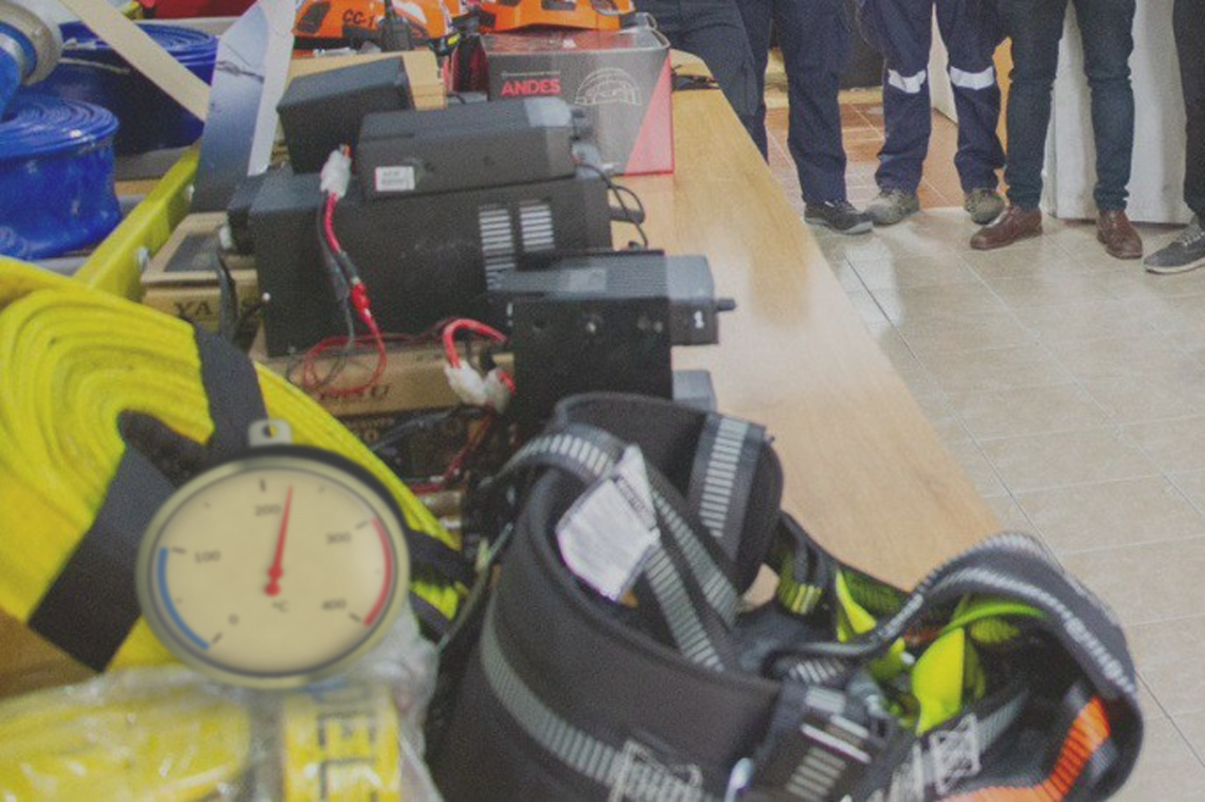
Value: value=225 unit=°C
